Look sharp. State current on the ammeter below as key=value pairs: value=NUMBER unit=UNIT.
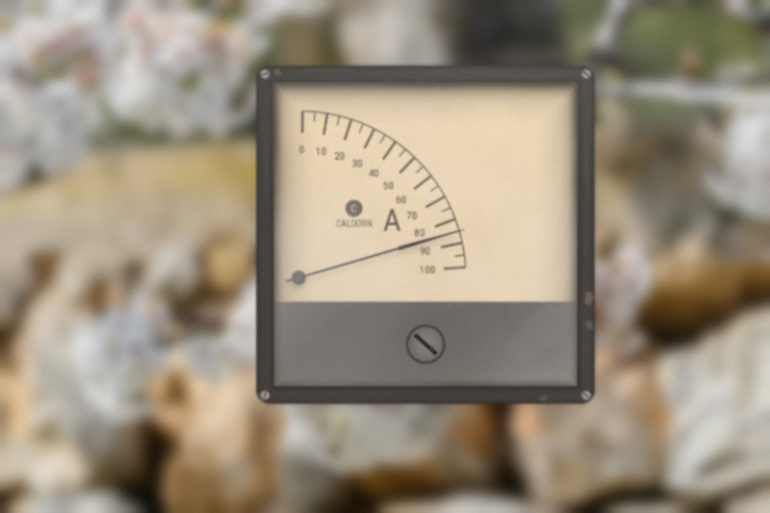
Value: value=85 unit=A
